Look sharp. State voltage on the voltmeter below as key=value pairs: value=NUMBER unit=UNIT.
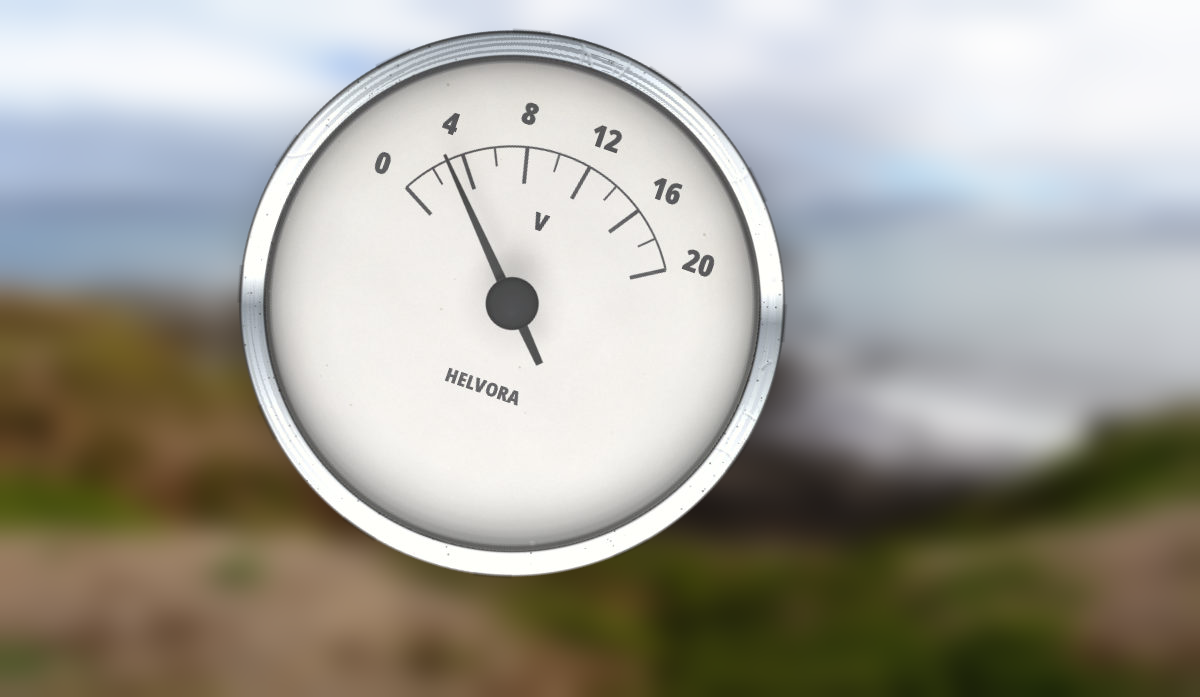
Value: value=3 unit=V
